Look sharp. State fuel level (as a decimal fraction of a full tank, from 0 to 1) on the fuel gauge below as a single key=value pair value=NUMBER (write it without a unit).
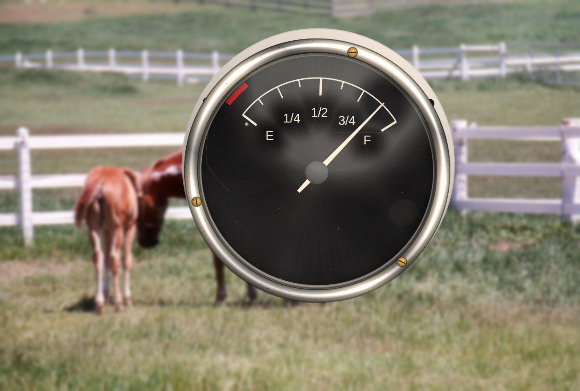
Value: value=0.875
